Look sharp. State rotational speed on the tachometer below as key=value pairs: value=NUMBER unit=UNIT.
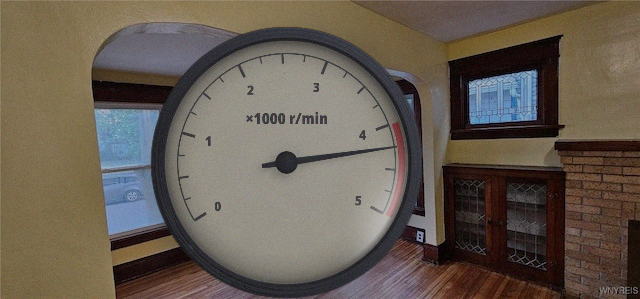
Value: value=4250 unit=rpm
